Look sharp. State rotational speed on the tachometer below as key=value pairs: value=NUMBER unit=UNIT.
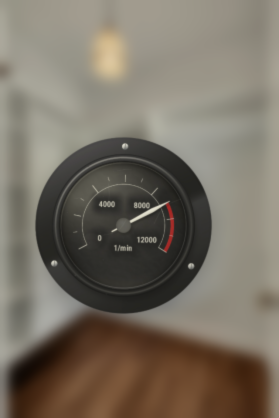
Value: value=9000 unit=rpm
